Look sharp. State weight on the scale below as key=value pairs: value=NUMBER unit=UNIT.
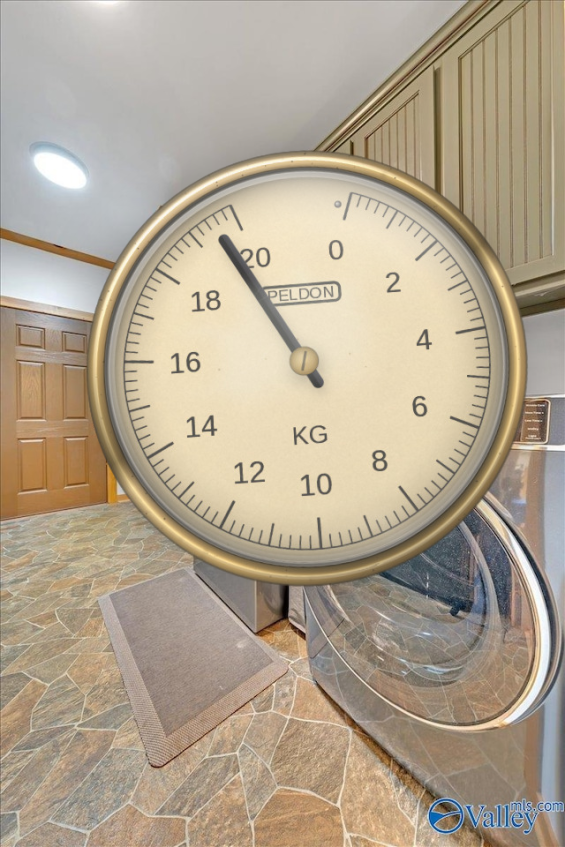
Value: value=19.5 unit=kg
